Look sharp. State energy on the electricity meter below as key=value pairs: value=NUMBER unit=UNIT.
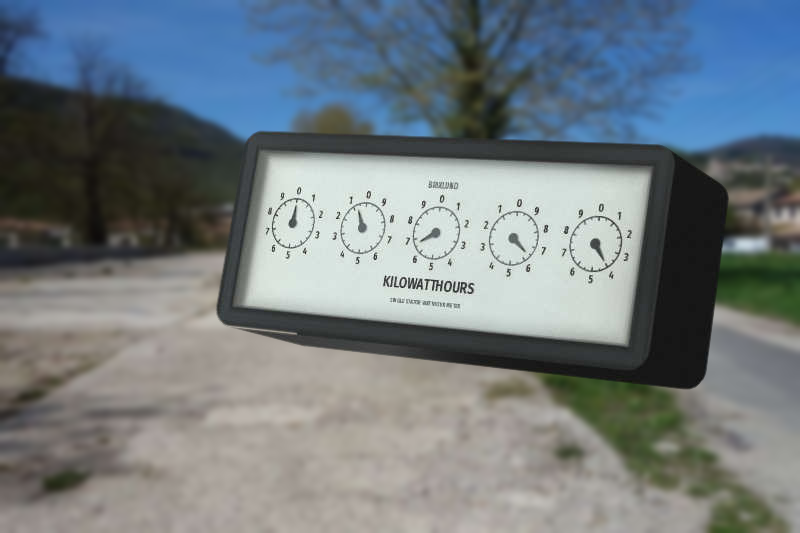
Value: value=664 unit=kWh
